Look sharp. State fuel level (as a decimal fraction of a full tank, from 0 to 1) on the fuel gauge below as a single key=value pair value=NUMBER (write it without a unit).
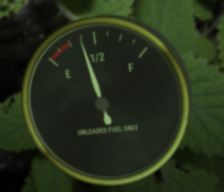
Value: value=0.375
